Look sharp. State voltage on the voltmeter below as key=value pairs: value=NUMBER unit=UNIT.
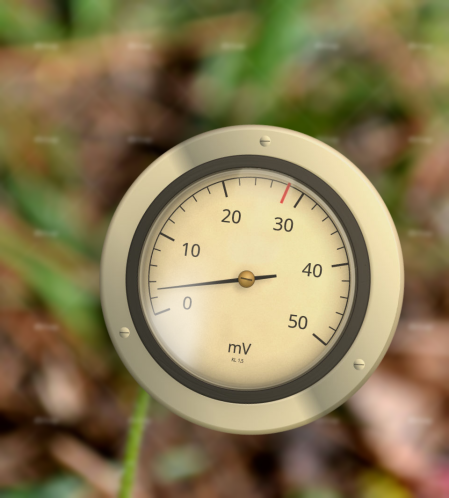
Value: value=3 unit=mV
